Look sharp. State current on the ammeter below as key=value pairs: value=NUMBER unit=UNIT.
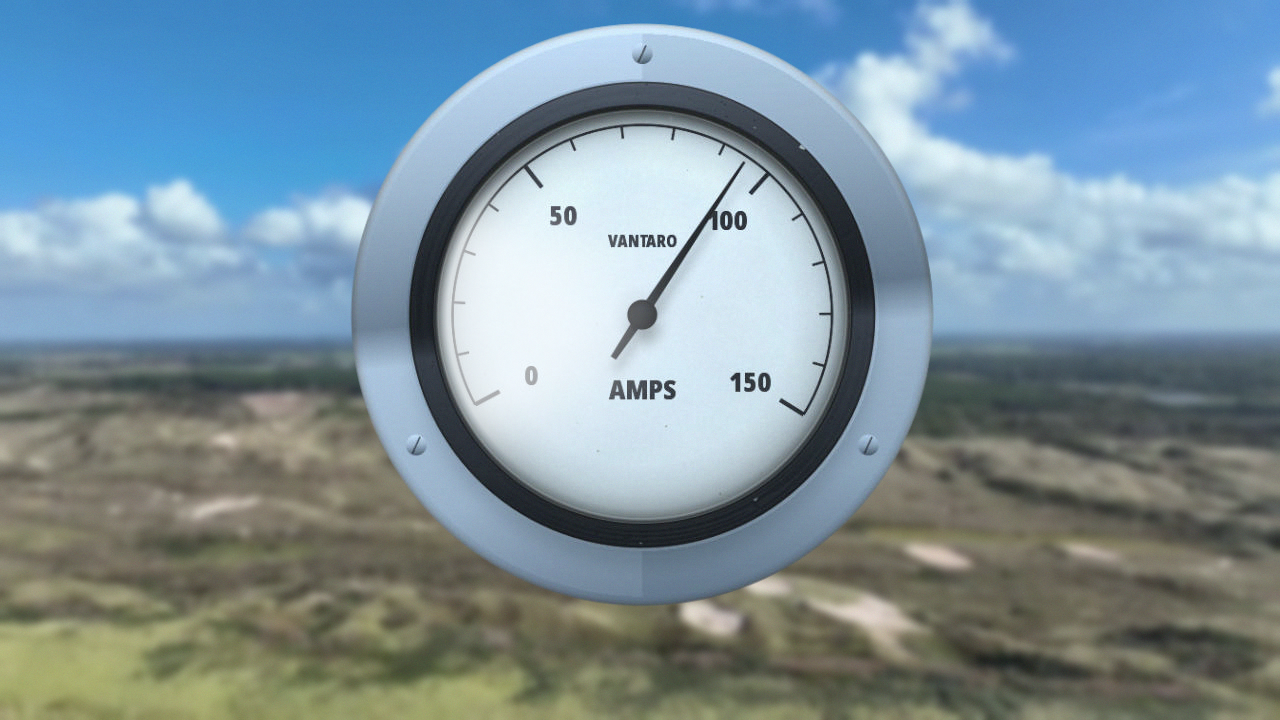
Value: value=95 unit=A
